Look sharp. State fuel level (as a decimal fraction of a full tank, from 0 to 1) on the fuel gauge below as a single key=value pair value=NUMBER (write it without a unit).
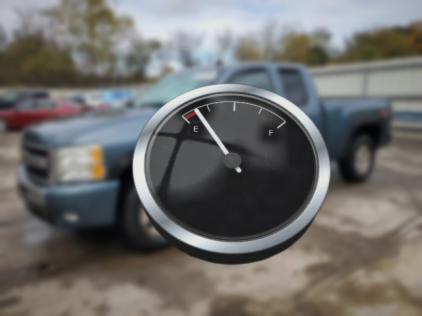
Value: value=0.125
